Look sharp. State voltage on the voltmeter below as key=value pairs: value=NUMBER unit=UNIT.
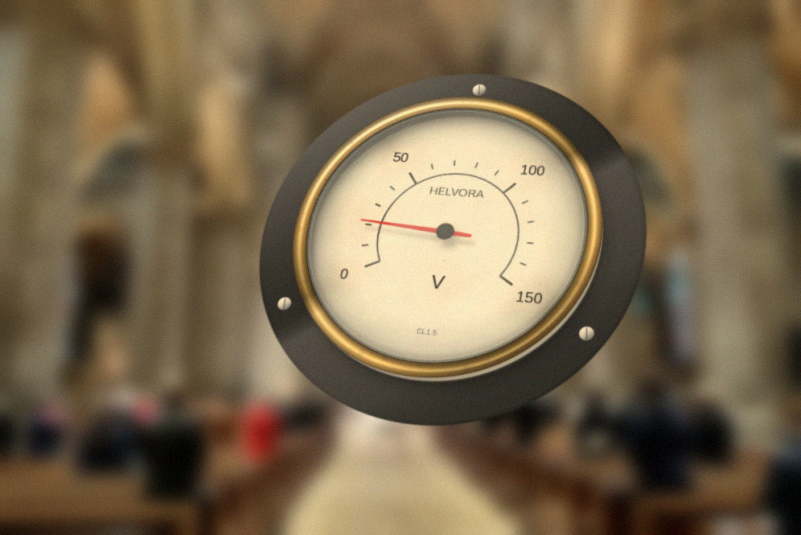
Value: value=20 unit=V
